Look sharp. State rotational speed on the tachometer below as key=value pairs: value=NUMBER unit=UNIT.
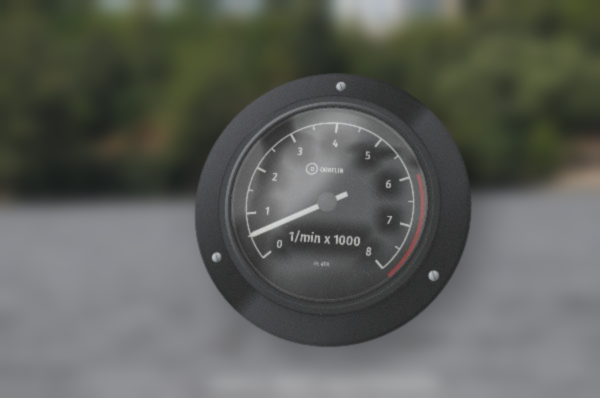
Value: value=500 unit=rpm
